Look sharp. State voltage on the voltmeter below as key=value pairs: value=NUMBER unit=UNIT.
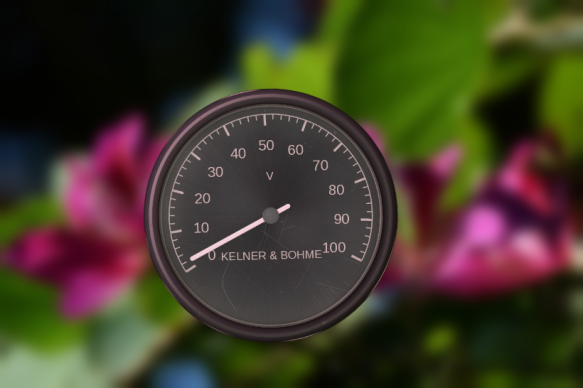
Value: value=2 unit=V
